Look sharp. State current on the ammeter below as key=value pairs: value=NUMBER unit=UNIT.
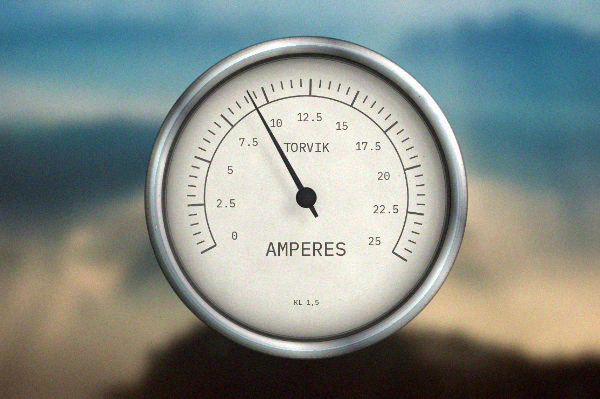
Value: value=9.25 unit=A
